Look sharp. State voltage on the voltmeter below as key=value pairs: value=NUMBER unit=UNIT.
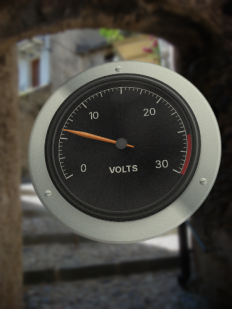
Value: value=6 unit=V
